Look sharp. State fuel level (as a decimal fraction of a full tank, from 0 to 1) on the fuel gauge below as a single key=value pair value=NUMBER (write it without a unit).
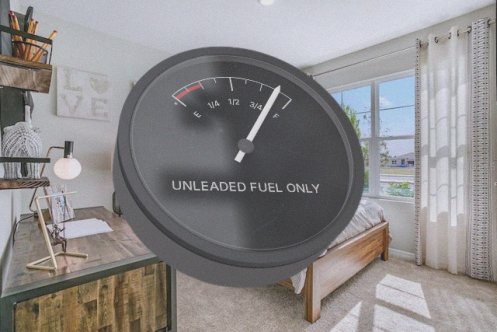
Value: value=0.875
